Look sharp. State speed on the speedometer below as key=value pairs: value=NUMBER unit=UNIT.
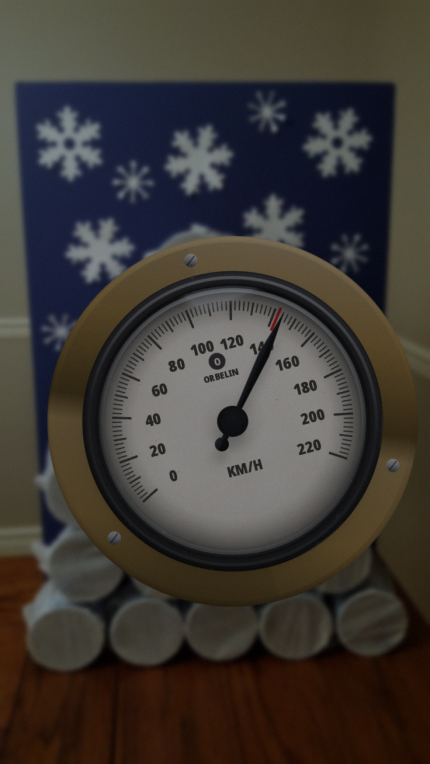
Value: value=144 unit=km/h
